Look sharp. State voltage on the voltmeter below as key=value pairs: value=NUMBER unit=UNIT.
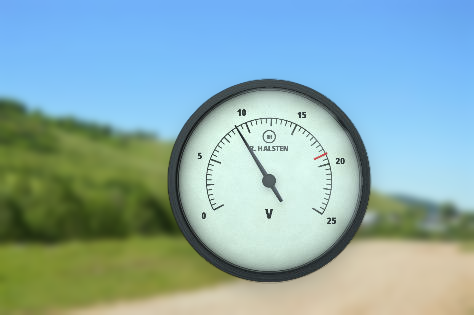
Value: value=9 unit=V
